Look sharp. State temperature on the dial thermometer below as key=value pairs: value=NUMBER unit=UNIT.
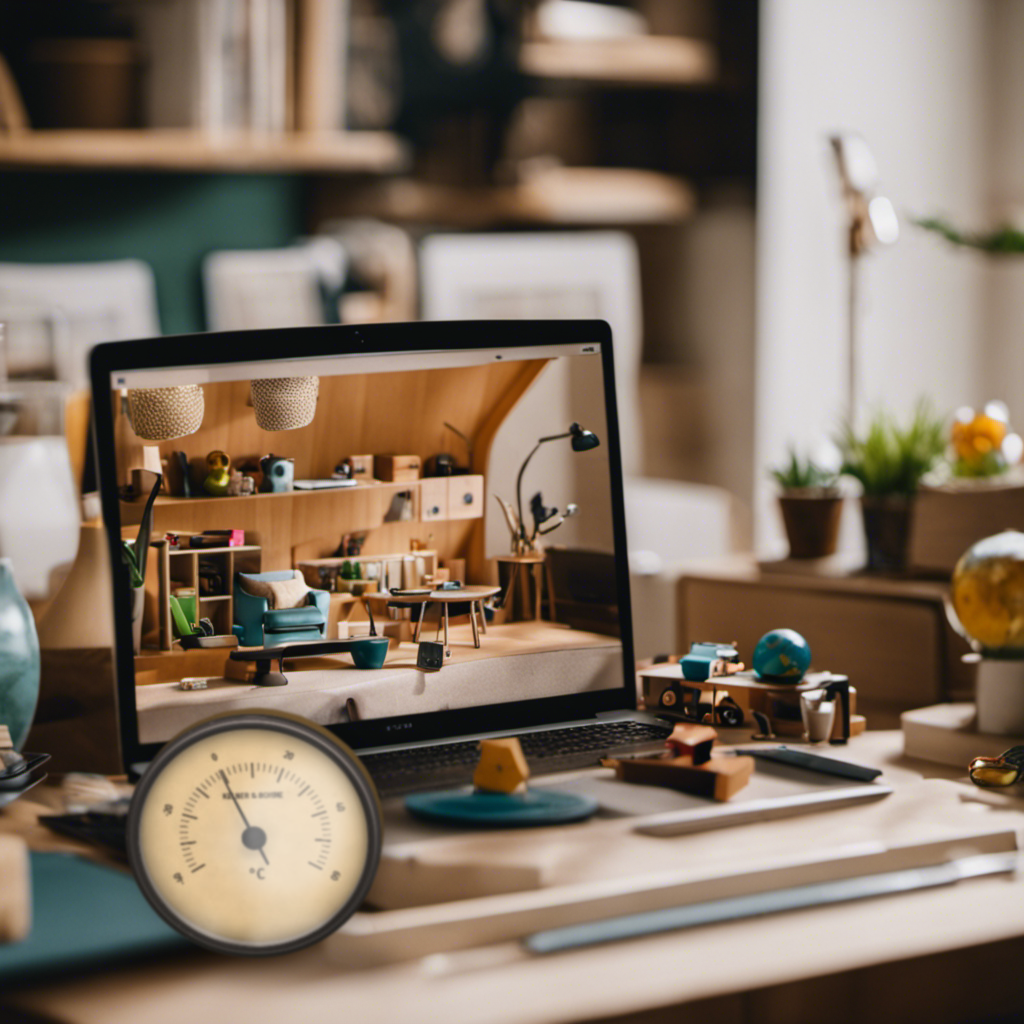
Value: value=0 unit=°C
